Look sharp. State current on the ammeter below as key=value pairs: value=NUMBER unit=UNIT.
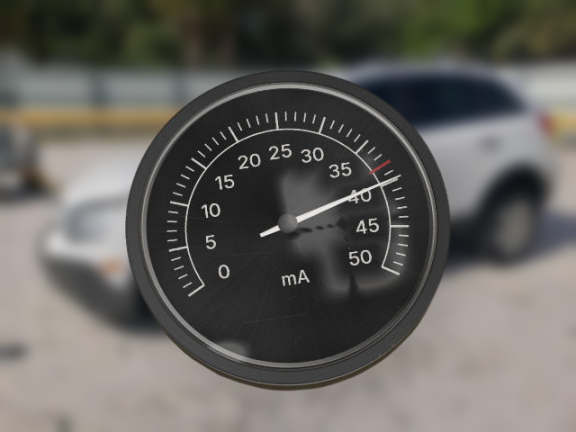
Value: value=40 unit=mA
